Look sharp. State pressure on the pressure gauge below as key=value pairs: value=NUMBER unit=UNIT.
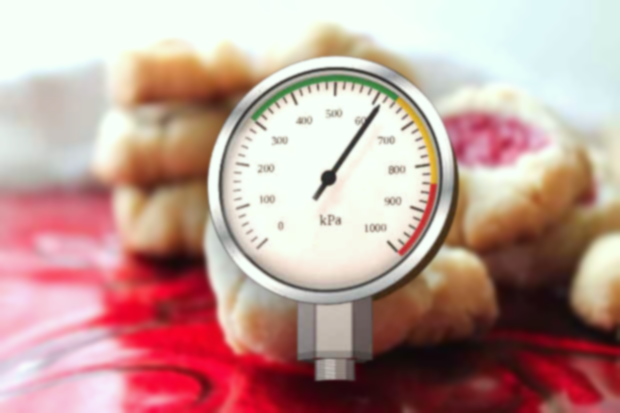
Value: value=620 unit=kPa
